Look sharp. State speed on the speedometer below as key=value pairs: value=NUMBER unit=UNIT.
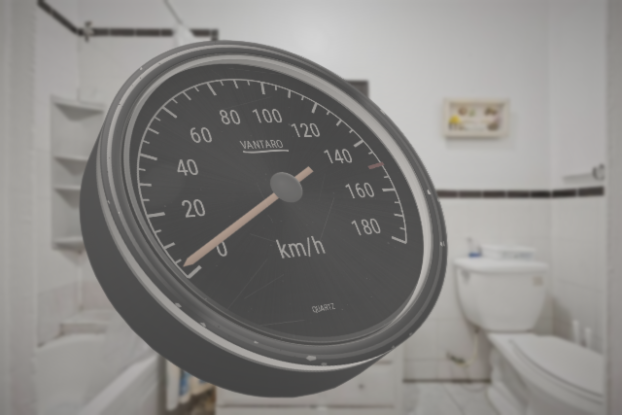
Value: value=2.5 unit=km/h
